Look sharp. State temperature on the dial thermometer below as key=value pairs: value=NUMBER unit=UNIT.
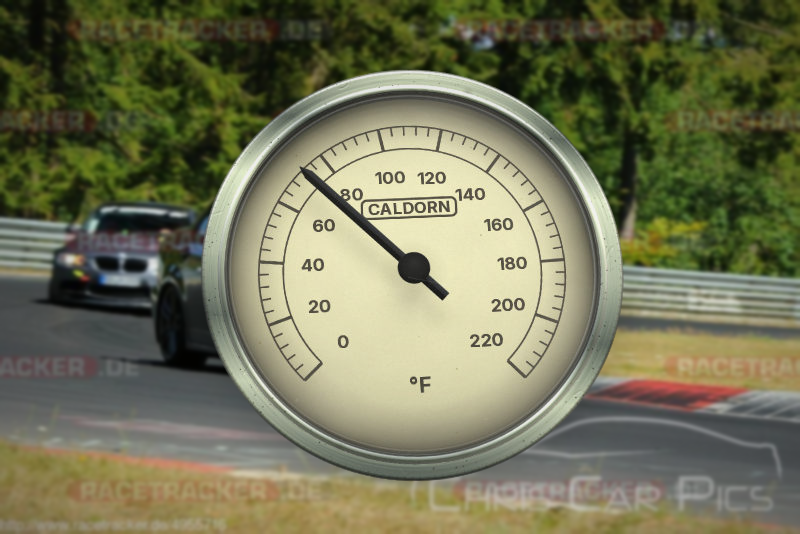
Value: value=72 unit=°F
